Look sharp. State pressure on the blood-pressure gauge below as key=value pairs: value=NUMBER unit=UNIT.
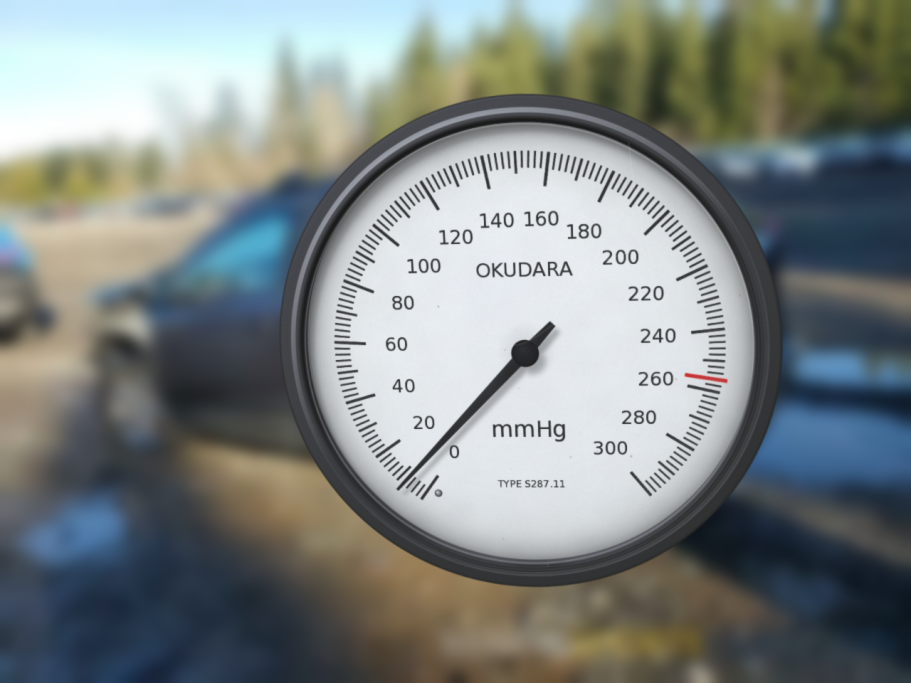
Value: value=8 unit=mmHg
